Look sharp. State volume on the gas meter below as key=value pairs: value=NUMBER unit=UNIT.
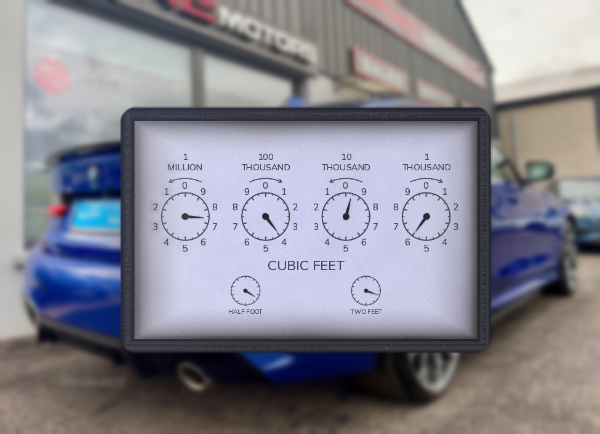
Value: value=739600 unit=ft³
